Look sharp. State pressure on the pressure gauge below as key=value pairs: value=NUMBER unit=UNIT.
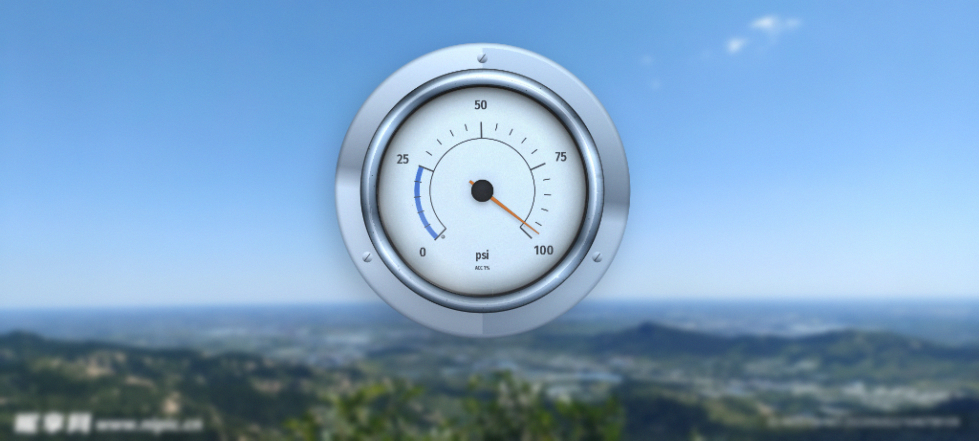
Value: value=97.5 unit=psi
